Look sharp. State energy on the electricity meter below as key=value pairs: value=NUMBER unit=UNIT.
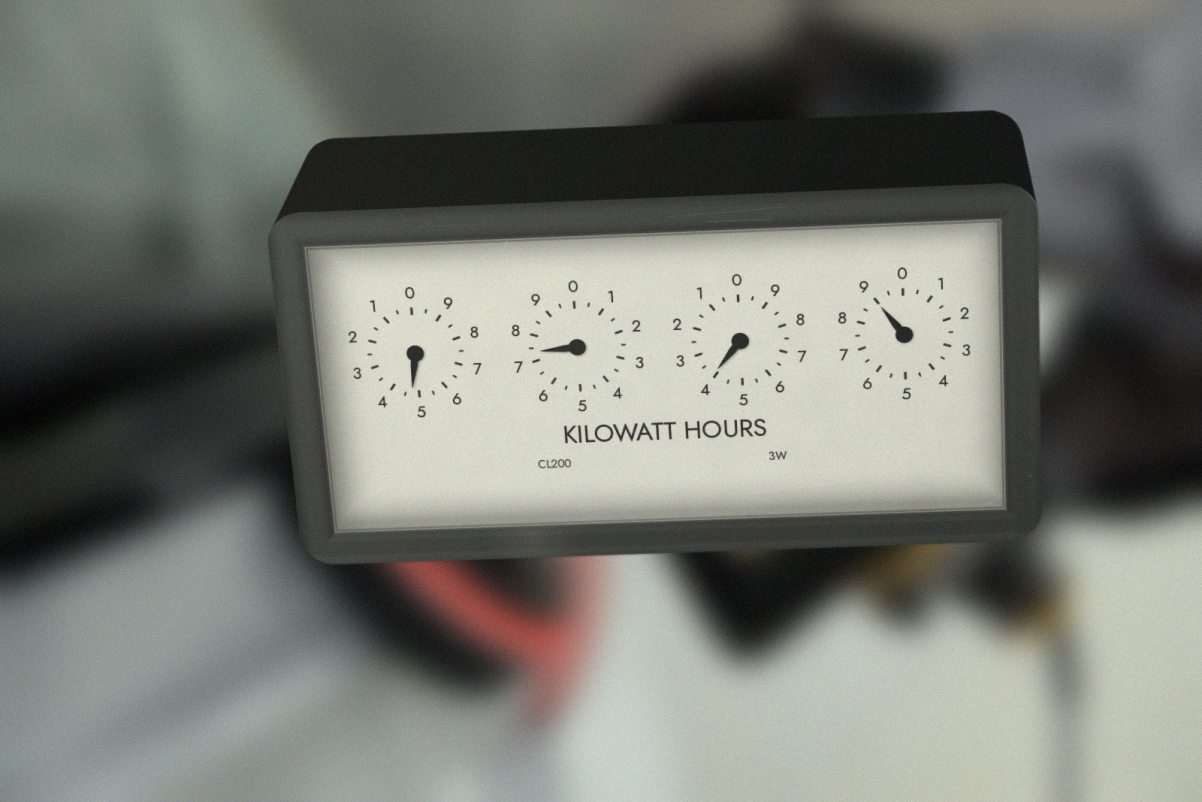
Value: value=4739 unit=kWh
